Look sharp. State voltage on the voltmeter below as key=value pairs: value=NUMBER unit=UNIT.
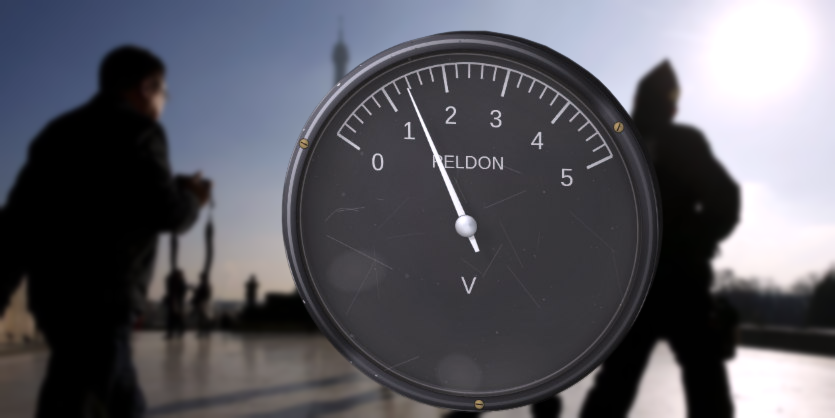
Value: value=1.4 unit=V
